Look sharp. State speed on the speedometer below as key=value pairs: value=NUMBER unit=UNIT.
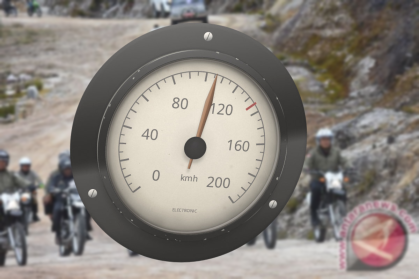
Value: value=105 unit=km/h
